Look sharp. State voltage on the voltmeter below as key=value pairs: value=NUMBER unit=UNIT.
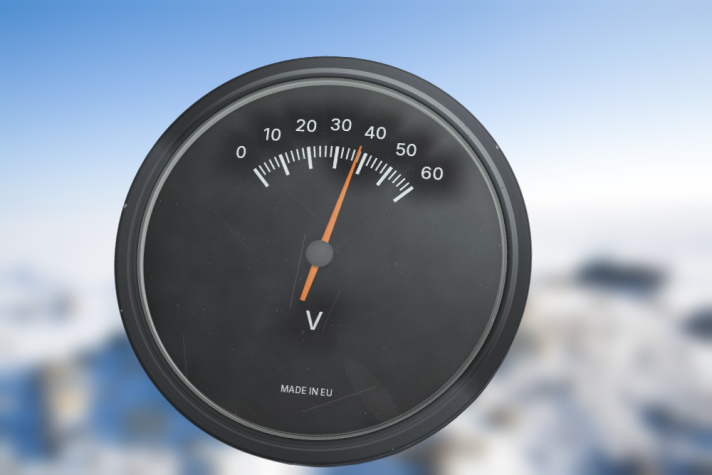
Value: value=38 unit=V
